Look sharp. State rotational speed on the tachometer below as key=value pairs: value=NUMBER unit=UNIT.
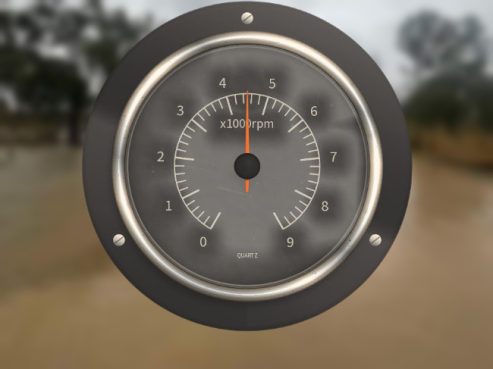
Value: value=4500 unit=rpm
